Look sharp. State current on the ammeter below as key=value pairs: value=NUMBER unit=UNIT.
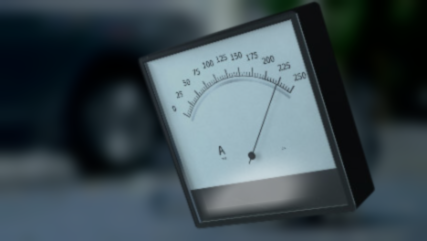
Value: value=225 unit=A
